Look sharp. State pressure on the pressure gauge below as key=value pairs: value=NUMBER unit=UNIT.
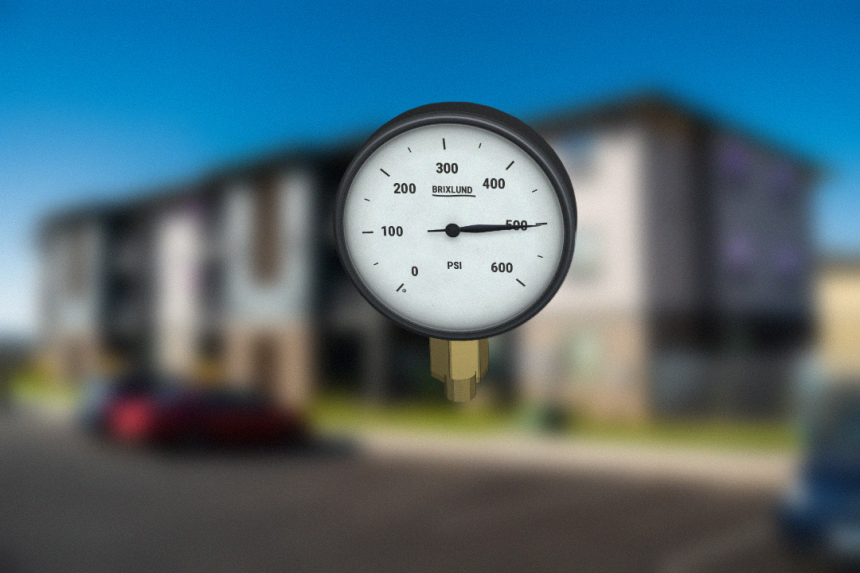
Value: value=500 unit=psi
